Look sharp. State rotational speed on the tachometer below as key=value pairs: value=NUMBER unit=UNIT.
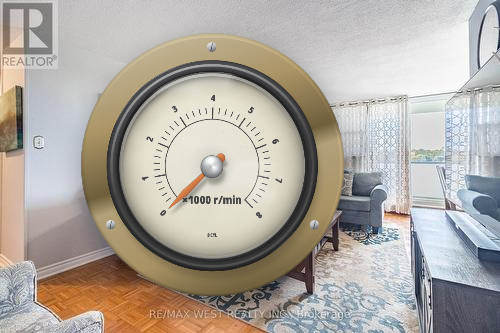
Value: value=0 unit=rpm
